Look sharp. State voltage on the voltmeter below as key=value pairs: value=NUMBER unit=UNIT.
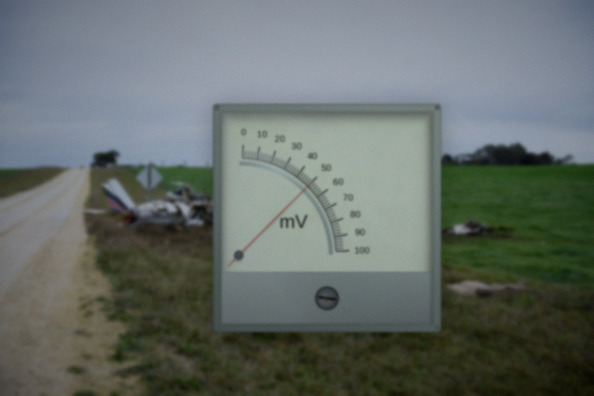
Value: value=50 unit=mV
